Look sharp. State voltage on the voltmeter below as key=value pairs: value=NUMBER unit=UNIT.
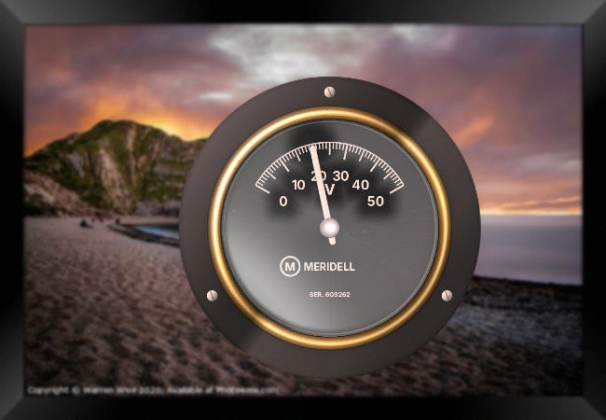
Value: value=20 unit=V
